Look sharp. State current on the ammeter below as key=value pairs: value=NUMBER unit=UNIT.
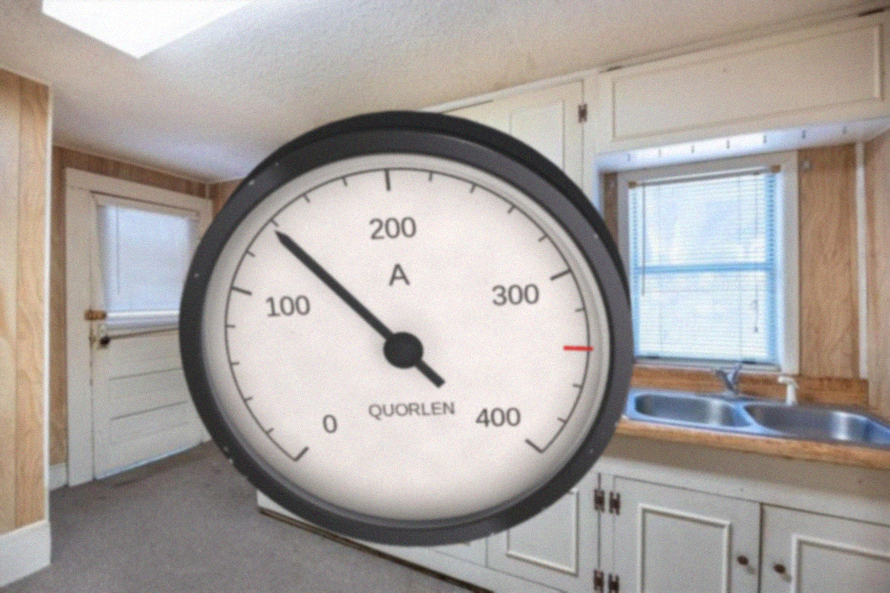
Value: value=140 unit=A
